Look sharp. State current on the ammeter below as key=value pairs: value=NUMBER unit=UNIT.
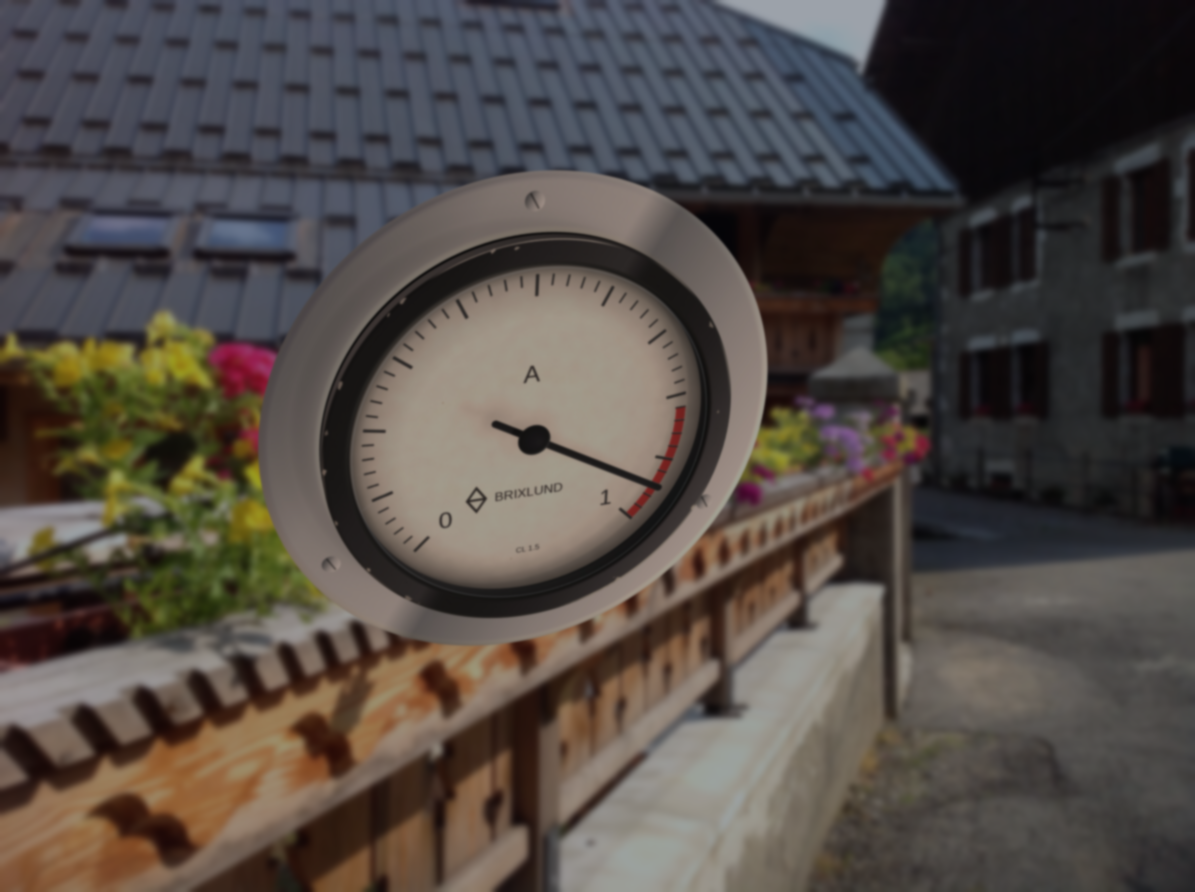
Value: value=0.94 unit=A
